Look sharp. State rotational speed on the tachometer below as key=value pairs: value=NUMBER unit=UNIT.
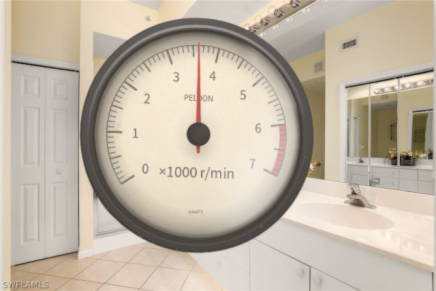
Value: value=3600 unit=rpm
